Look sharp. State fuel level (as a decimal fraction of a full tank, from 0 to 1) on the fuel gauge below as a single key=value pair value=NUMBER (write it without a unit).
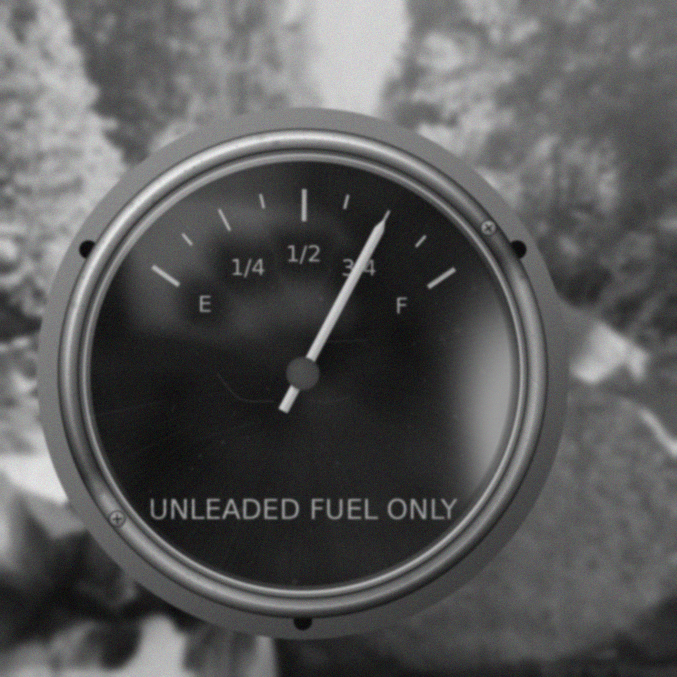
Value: value=0.75
